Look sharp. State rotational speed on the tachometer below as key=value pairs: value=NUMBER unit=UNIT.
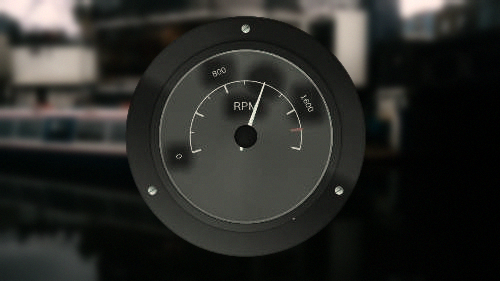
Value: value=1200 unit=rpm
